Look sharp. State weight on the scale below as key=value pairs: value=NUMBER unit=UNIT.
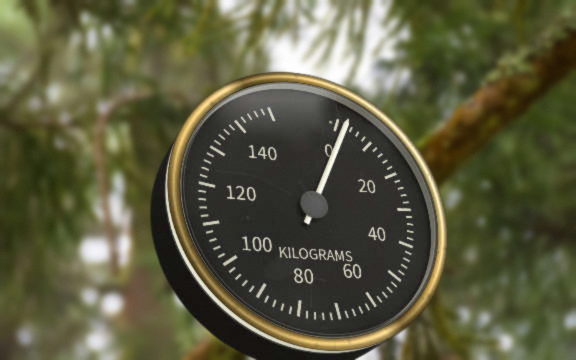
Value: value=2 unit=kg
